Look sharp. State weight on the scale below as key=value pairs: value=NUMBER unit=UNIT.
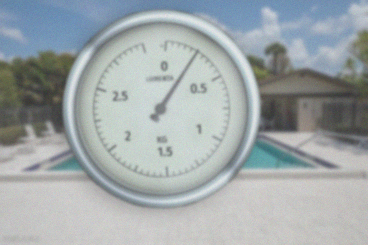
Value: value=0.25 unit=kg
